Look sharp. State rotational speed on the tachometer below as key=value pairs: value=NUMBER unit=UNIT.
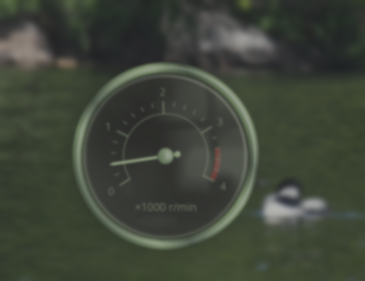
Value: value=400 unit=rpm
